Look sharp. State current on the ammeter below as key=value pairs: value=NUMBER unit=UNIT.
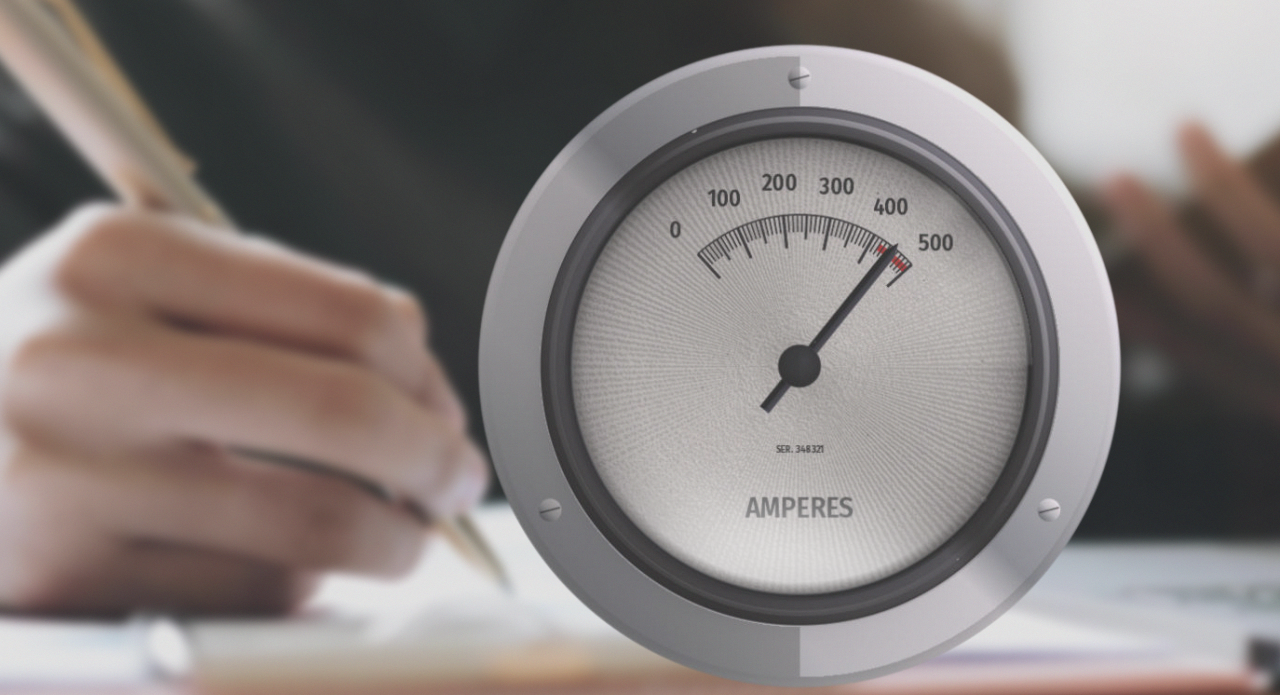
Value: value=450 unit=A
